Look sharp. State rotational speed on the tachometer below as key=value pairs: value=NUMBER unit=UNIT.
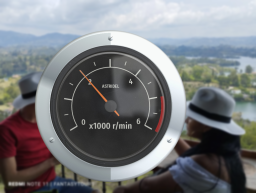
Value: value=2000 unit=rpm
